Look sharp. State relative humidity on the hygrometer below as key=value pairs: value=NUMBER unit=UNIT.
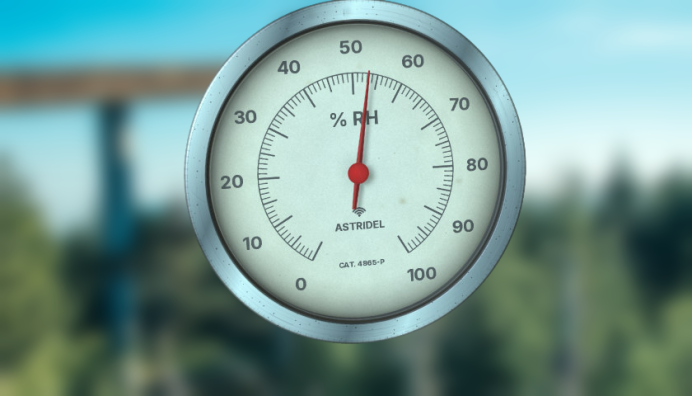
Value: value=53 unit=%
